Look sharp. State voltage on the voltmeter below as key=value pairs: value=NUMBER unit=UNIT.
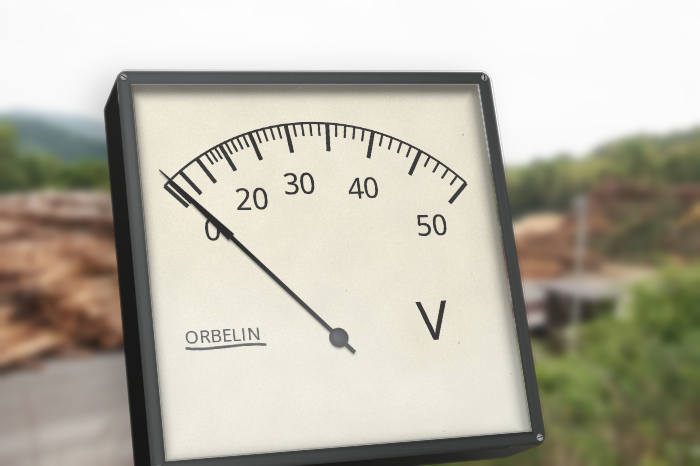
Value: value=5 unit=V
